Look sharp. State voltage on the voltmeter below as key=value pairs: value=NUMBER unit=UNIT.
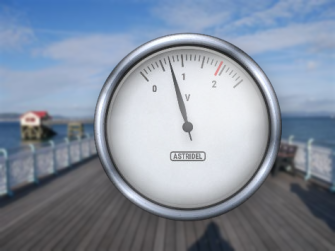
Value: value=0.7 unit=V
